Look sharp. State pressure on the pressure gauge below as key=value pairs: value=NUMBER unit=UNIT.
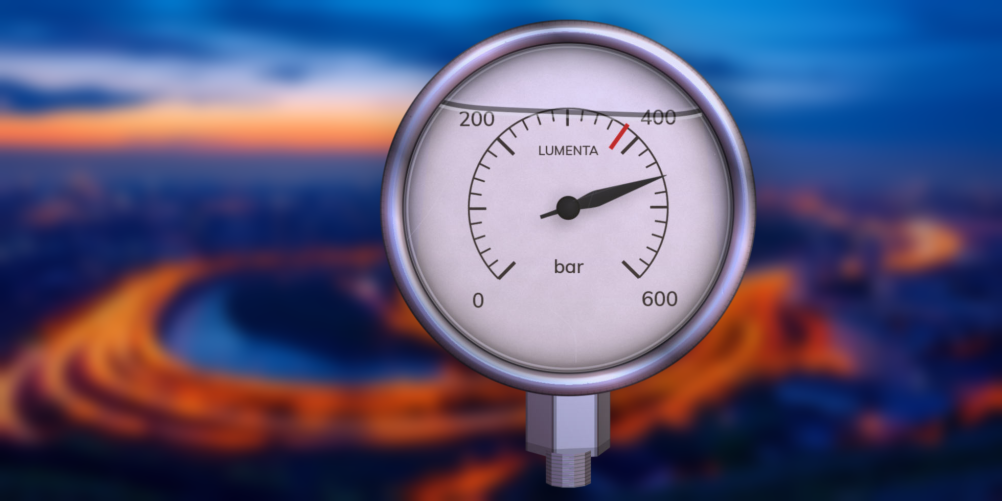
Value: value=460 unit=bar
